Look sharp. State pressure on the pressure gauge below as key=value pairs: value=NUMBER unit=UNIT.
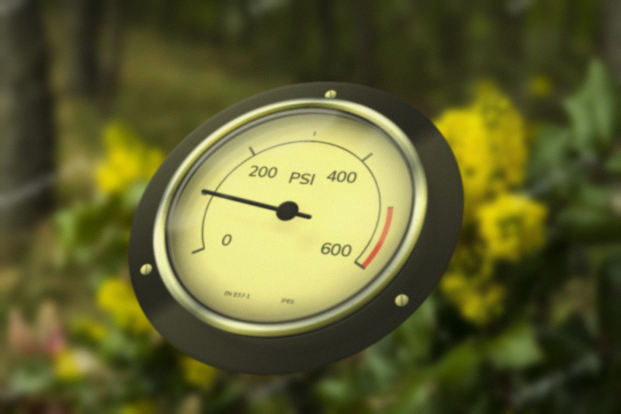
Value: value=100 unit=psi
